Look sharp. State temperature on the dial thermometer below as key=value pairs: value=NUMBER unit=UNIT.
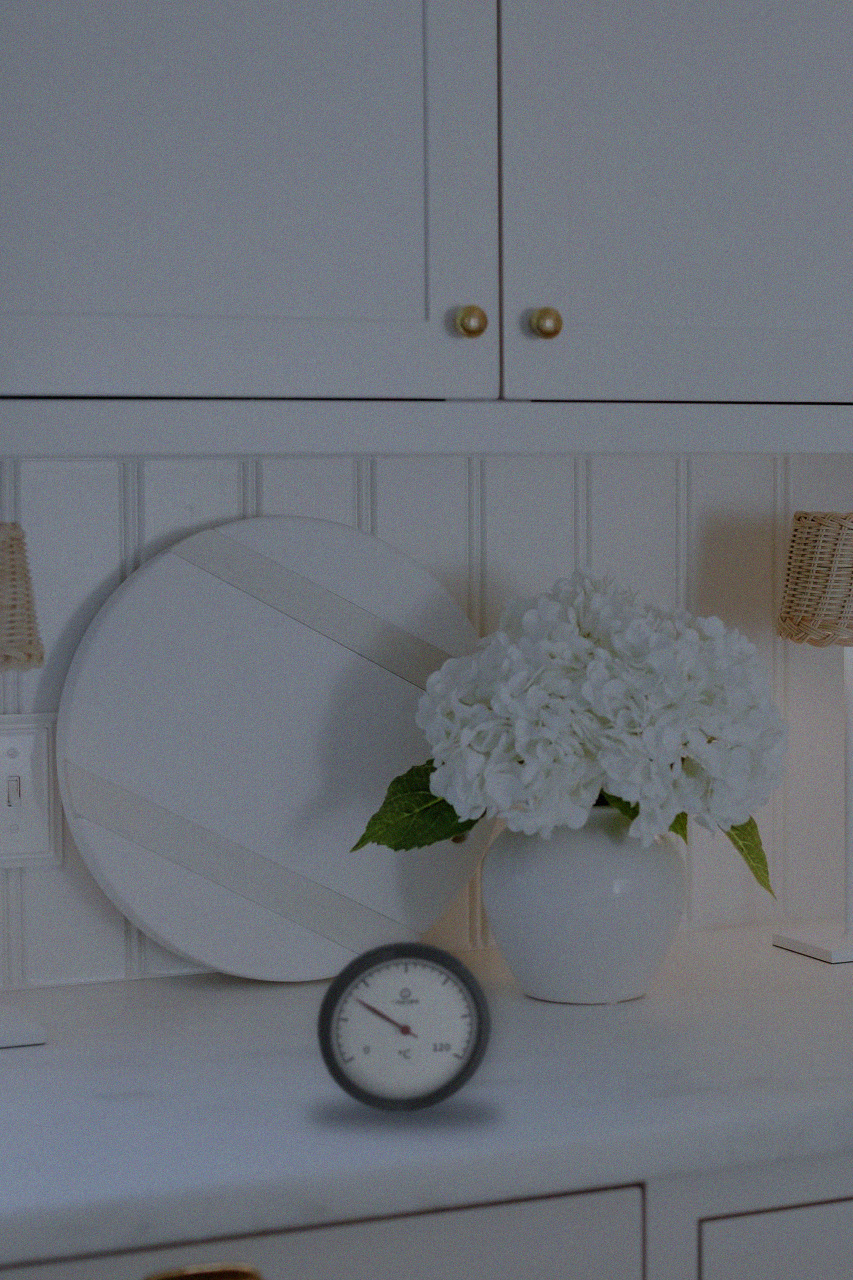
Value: value=32 unit=°C
